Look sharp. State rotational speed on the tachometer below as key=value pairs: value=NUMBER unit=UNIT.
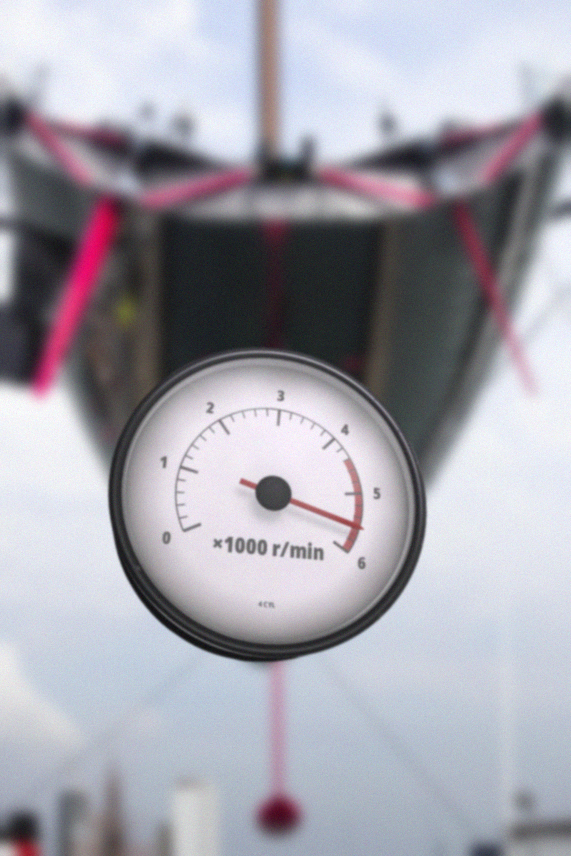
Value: value=5600 unit=rpm
